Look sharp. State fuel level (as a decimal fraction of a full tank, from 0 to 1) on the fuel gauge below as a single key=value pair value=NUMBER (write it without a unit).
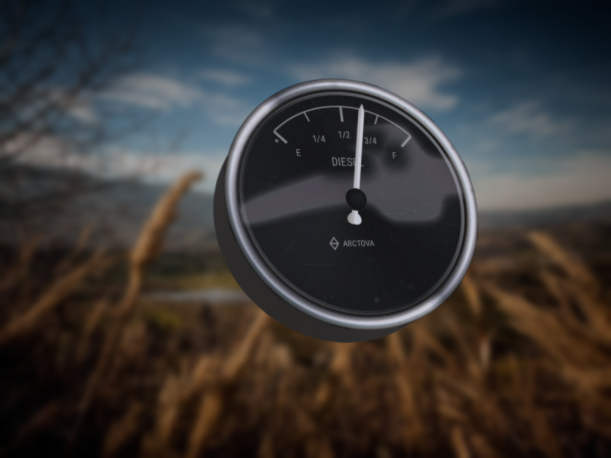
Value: value=0.625
